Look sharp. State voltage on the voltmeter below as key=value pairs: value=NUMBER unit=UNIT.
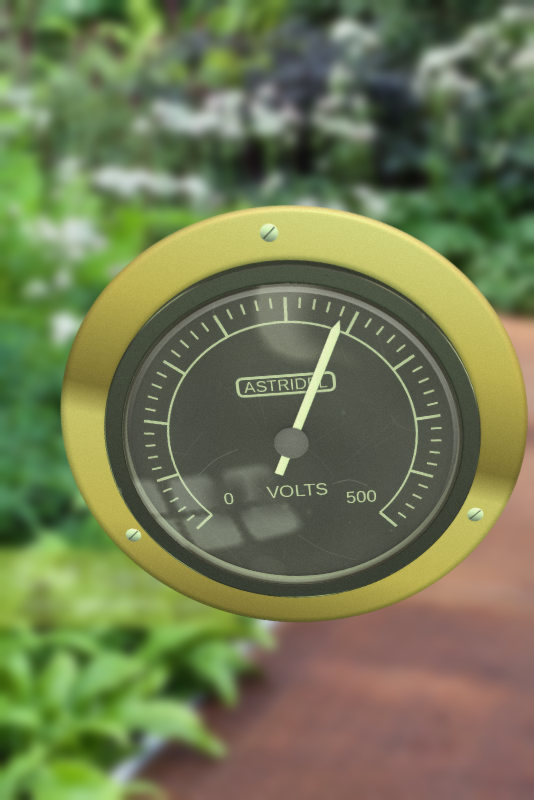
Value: value=290 unit=V
